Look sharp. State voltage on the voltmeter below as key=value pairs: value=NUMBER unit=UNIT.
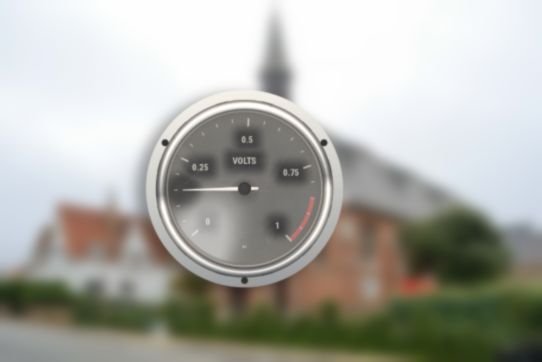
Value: value=0.15 unit=V
